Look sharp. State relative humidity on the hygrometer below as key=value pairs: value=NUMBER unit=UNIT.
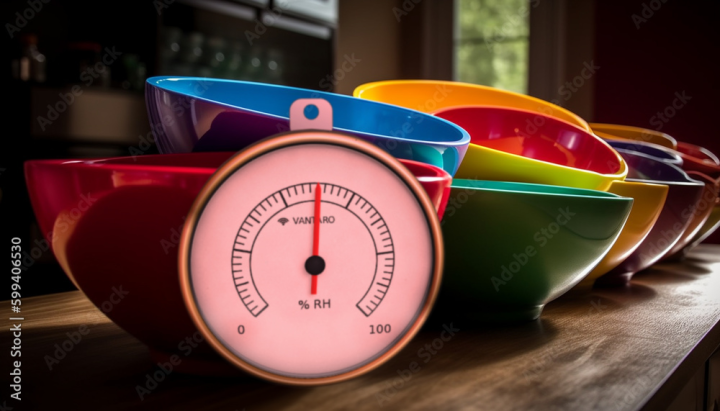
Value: value=50 unit=%
